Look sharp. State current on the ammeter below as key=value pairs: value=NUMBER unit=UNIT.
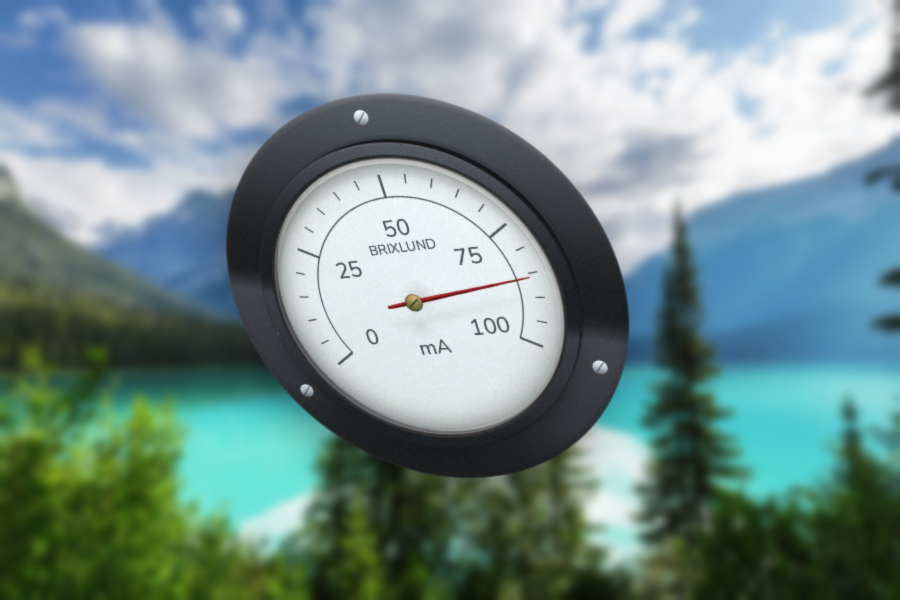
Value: value=85 unit=mA
